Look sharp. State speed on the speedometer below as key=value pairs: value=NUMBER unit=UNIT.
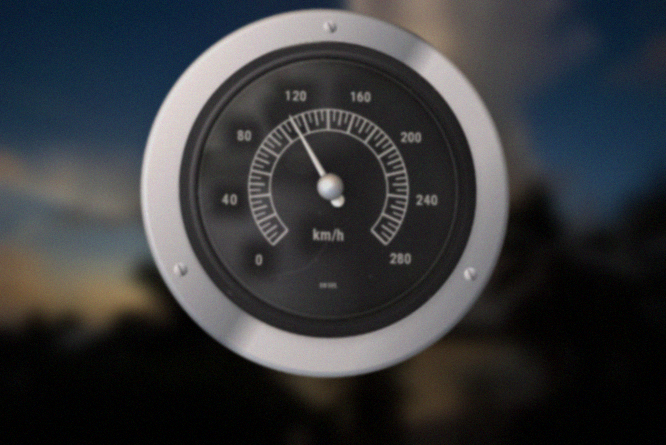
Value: value=110 unit=km/h
